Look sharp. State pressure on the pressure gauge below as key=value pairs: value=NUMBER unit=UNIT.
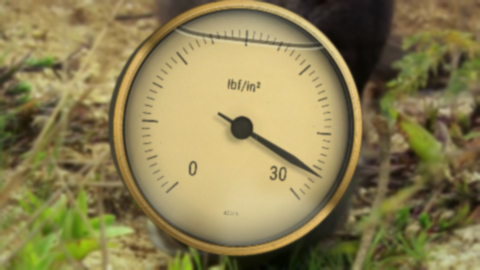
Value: value=28 unit=psi
